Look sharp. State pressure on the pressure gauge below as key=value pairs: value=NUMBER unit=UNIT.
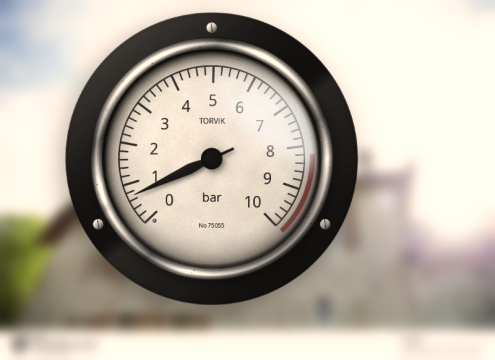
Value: value=0.7 unit=bar
